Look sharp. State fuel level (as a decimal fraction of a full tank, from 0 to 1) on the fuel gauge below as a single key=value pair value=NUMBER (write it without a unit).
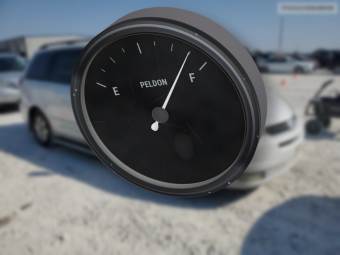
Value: value=0.875
